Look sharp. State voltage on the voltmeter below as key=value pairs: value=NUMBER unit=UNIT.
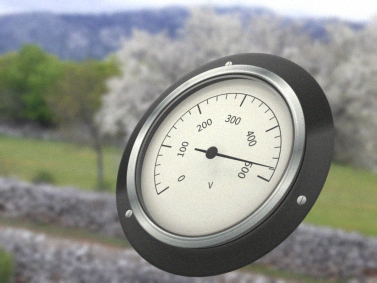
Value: value=480 unit=V
